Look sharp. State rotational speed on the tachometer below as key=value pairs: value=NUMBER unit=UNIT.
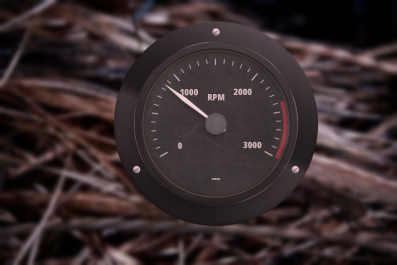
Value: value=850 unit=rpm
